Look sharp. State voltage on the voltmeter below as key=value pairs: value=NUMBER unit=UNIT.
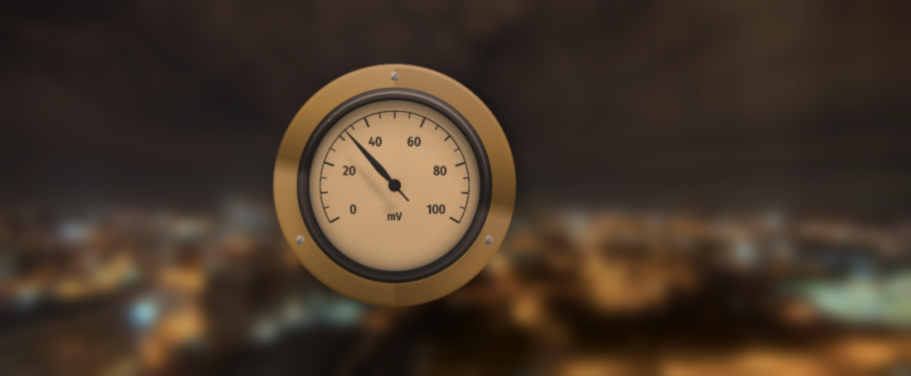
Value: value=32.5 unit=mV
